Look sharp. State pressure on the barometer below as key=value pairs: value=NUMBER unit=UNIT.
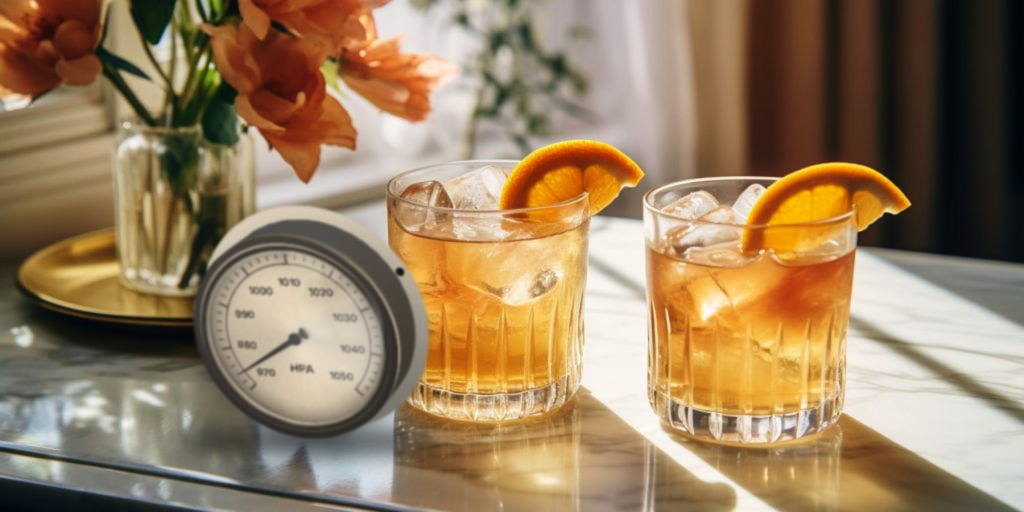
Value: value=974 unit=hPa
